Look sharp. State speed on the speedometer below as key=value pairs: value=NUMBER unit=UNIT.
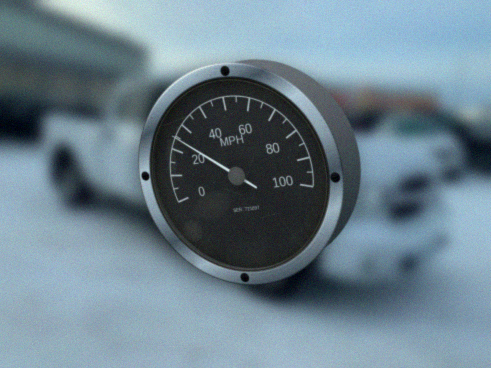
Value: value=25 unit=mph
